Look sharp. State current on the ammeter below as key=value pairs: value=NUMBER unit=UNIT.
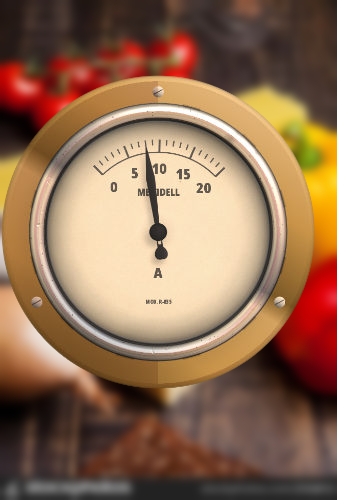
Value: value=8 unit=A
